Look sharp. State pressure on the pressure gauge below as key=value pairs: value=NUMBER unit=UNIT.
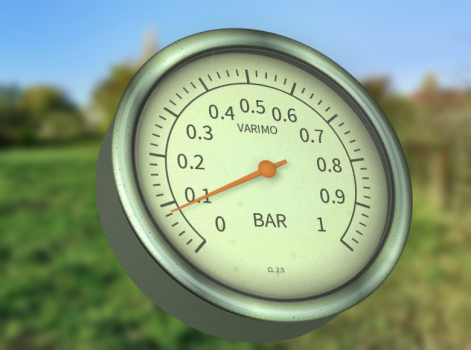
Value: value=0.08 unit=bar
